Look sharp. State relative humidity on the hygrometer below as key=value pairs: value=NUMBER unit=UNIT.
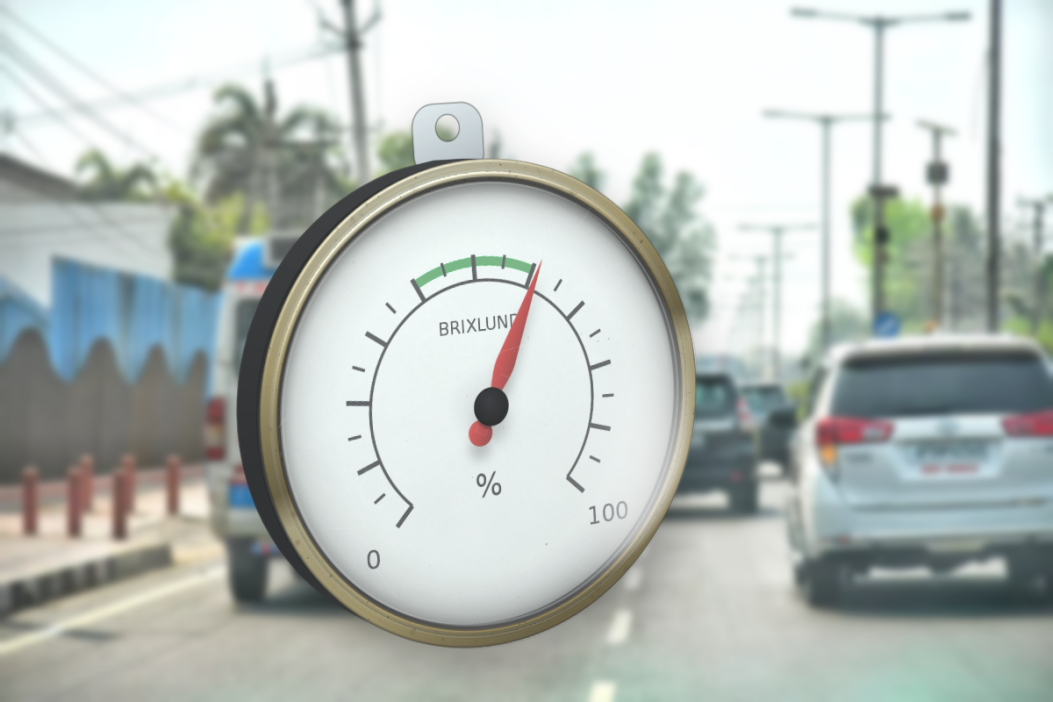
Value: value=60 unit=%
